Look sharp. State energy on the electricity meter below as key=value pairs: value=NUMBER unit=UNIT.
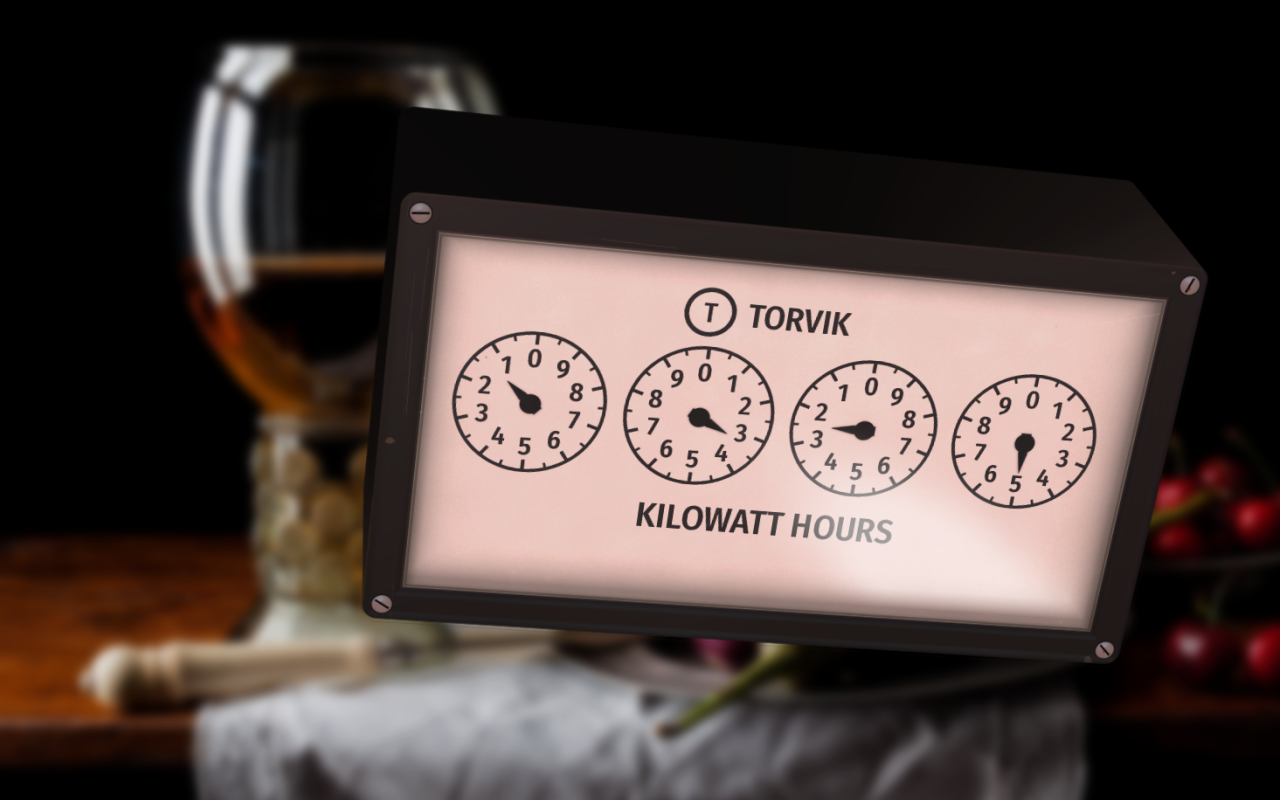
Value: value=1325 unit=kWh
